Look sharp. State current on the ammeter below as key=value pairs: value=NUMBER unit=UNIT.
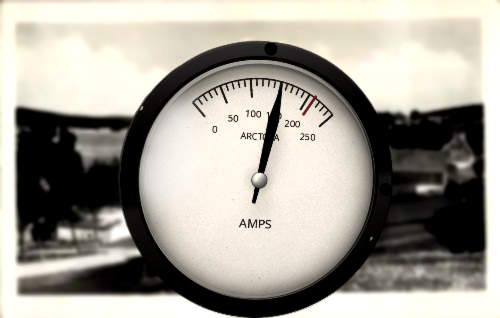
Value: value=150 unit=A
